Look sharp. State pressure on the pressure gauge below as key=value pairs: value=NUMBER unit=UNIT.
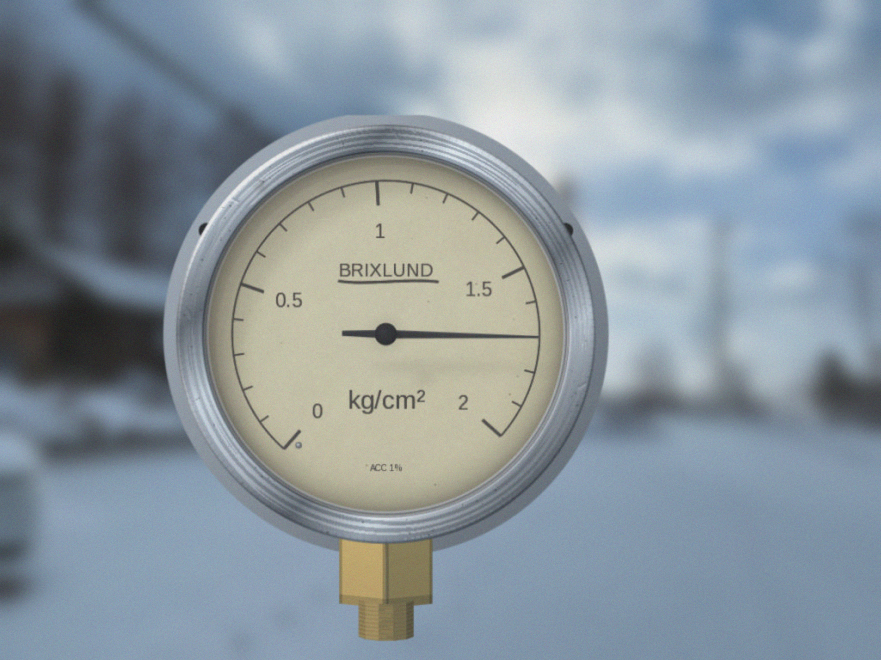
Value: value=1.7 unit=kg/cm²
